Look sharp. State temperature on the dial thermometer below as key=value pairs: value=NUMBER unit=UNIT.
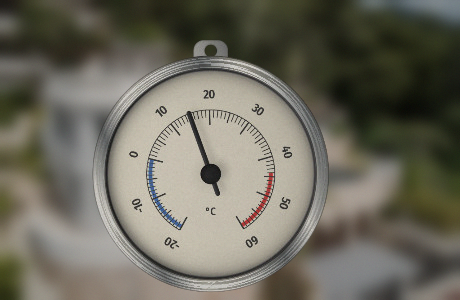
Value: value=15 unit=°C
